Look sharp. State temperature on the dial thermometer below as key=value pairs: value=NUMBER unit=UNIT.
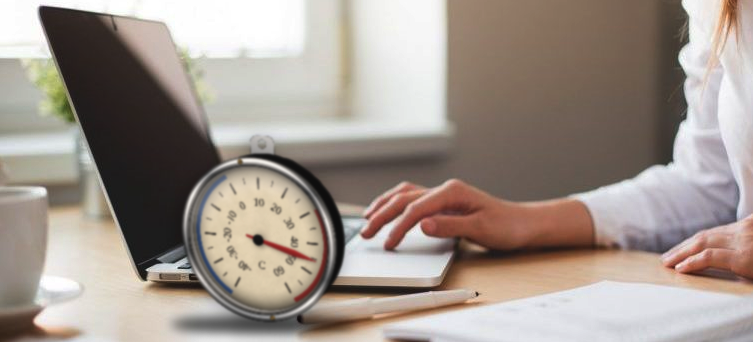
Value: value=45 unit=°C
